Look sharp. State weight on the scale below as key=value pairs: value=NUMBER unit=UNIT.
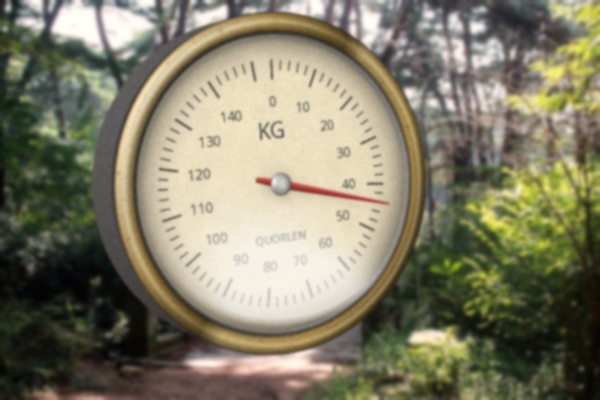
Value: value=44 unit=kg
